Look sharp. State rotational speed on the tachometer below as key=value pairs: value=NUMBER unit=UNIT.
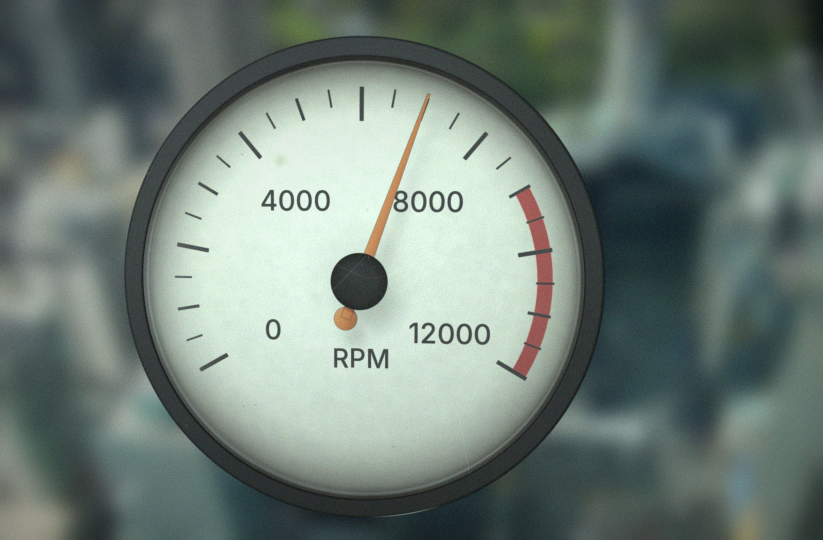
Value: value=7000 unit=rpm
